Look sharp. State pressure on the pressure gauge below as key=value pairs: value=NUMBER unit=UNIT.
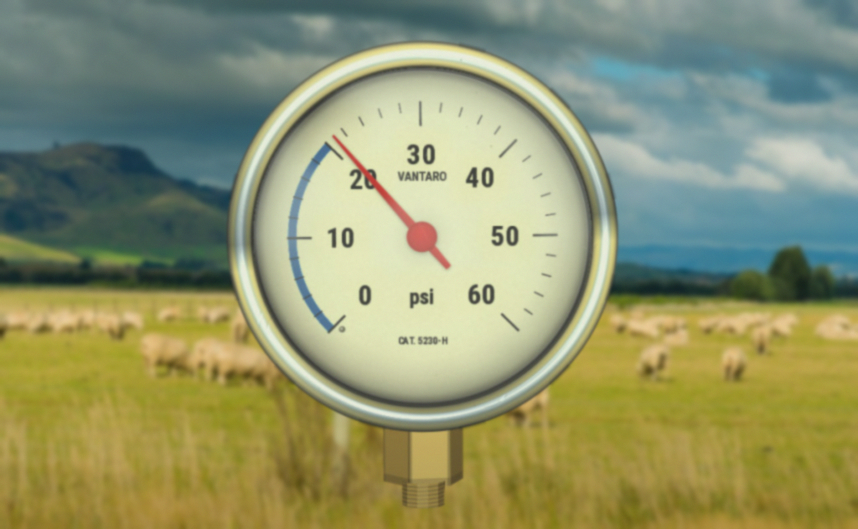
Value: value=21 unit=psi
